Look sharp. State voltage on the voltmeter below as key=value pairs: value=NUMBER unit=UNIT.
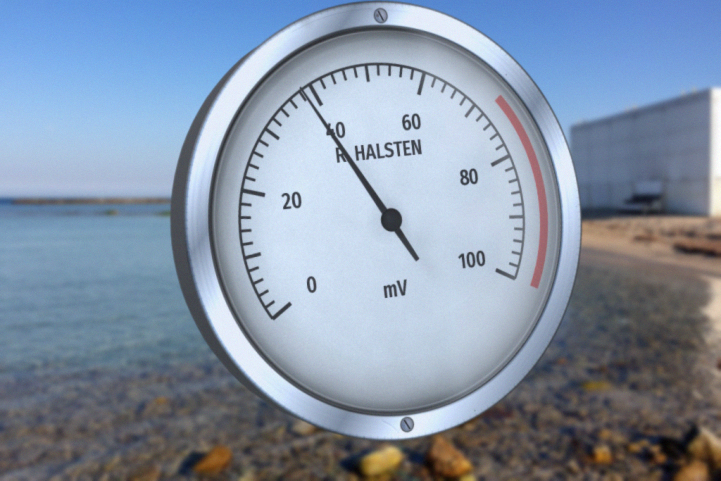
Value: value=38 unit=mV
